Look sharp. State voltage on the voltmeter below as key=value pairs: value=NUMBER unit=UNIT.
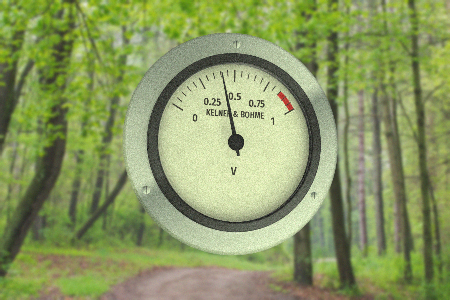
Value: value=0.4 unit=V
